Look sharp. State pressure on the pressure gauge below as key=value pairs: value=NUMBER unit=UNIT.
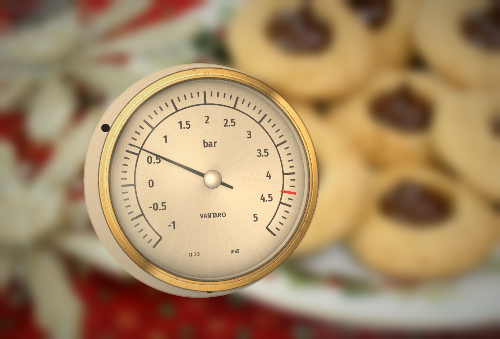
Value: value=0.6 unit=bar
